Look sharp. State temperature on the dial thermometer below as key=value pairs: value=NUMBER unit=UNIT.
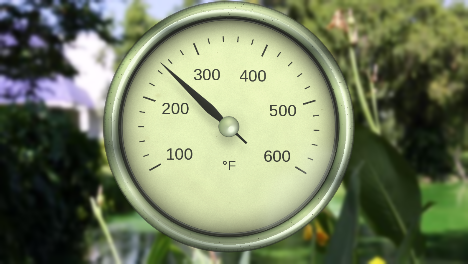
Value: value=250 unit=°F
